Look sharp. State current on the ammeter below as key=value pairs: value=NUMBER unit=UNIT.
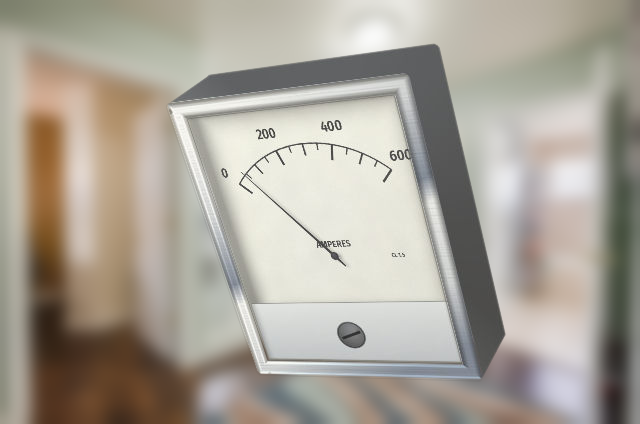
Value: value=50 unit=A
